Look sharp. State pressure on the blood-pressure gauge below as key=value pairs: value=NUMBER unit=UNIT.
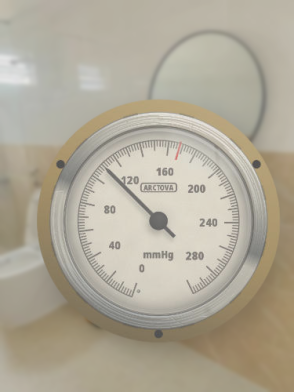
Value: value=110 unit=mmHg
